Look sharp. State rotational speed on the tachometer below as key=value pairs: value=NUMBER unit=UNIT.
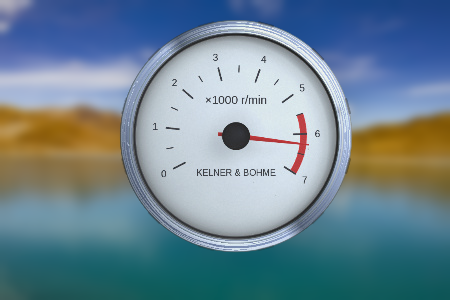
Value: value=6250 unit=rpm
